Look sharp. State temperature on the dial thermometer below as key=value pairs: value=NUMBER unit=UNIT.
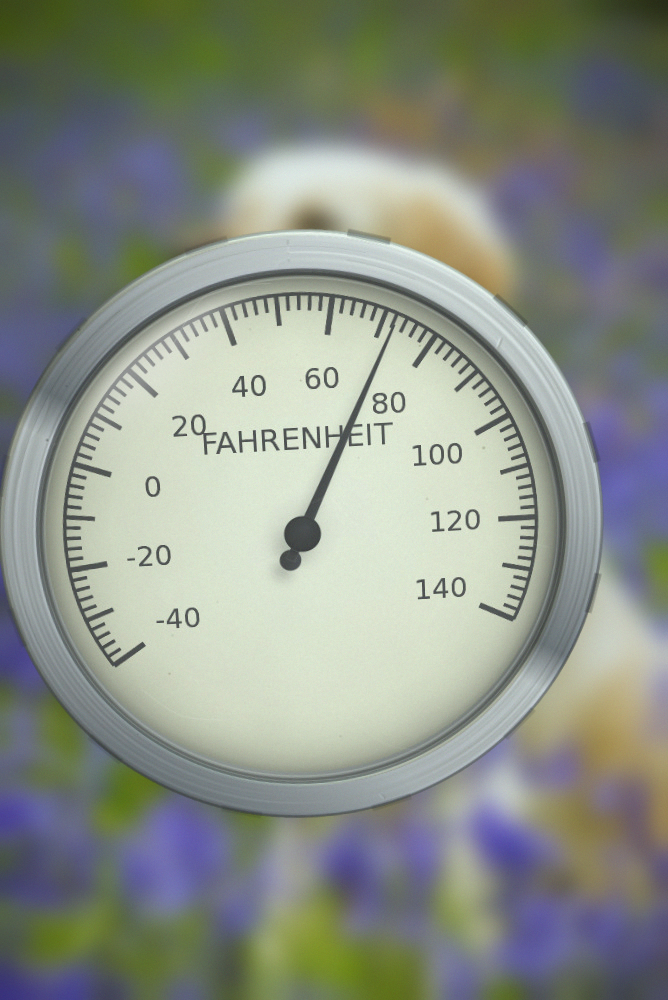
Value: value=72 unit=°F
